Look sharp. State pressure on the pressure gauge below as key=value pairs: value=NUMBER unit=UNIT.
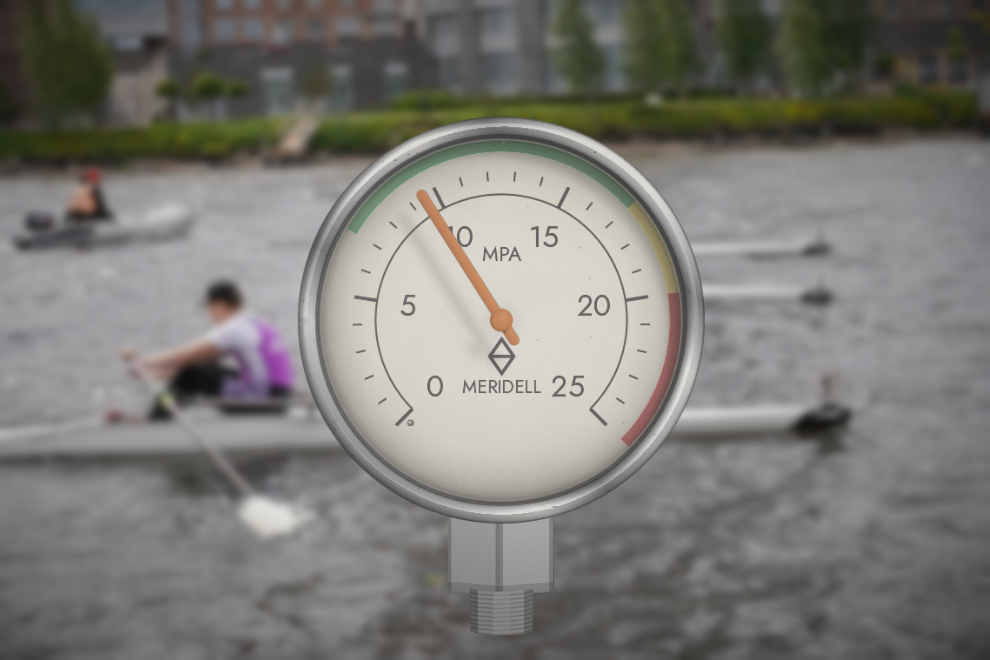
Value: value=9.5 unit=MPa
